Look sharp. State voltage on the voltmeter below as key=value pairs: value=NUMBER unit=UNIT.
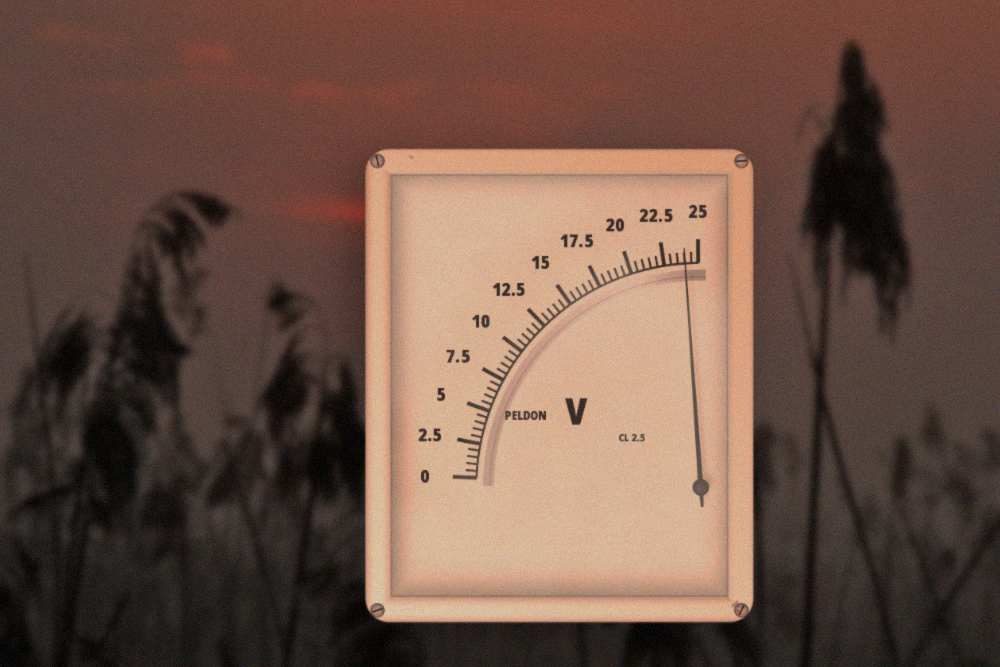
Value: value=24 unit=V
